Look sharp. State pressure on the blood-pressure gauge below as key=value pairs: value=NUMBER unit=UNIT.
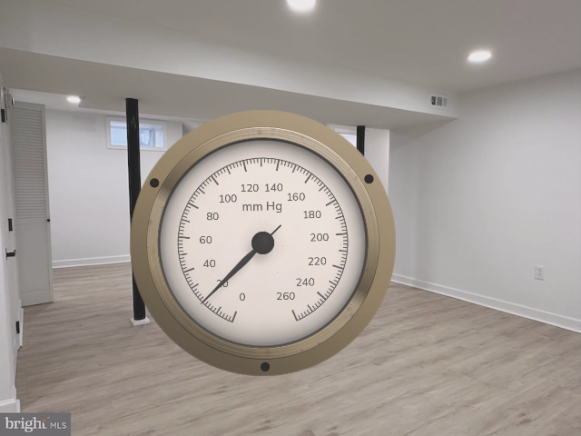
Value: value=20 unit=mmHg
